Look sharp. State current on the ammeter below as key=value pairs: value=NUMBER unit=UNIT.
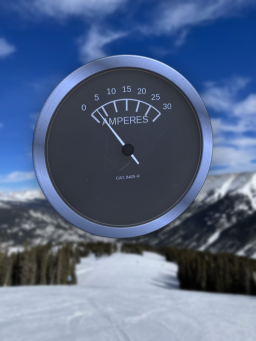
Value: value=2.5 unit=A
